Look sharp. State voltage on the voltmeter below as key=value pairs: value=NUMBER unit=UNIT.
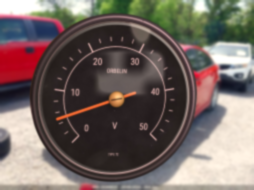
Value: value=5 unit=V
